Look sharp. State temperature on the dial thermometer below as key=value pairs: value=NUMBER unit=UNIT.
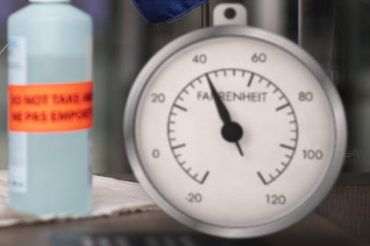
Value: value=40 unit=°F
